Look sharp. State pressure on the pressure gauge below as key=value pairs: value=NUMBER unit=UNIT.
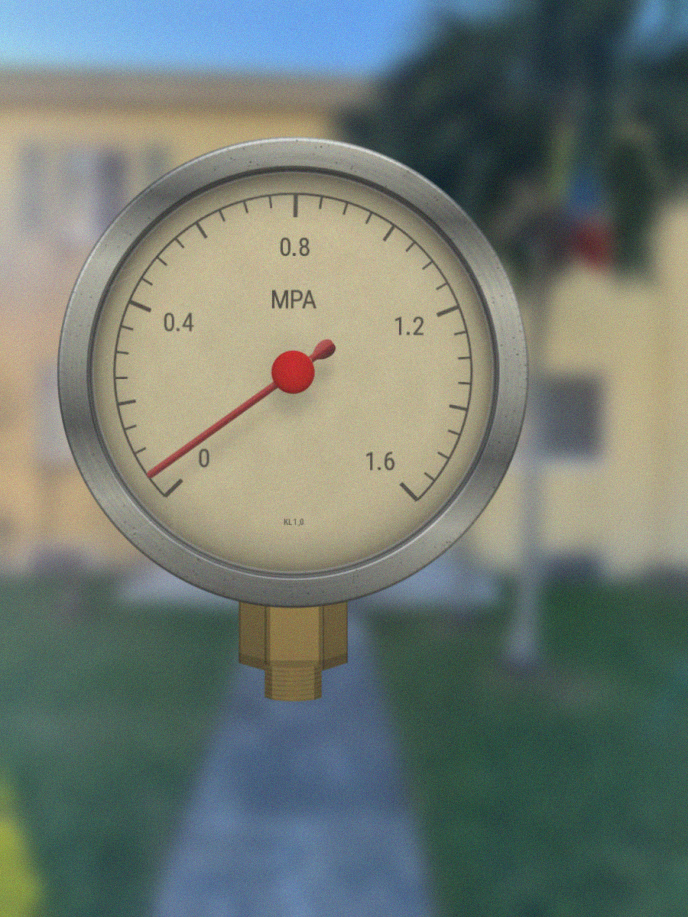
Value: value=0.05 unit=MPa
